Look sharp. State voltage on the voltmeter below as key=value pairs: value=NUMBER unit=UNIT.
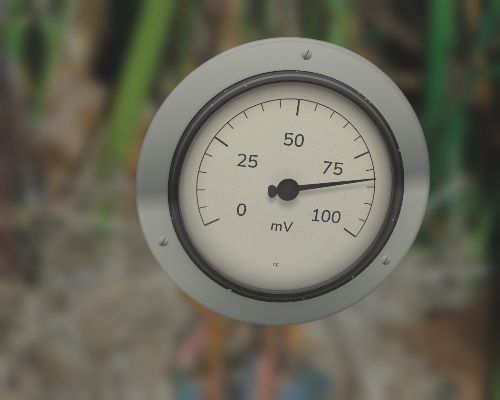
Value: value=82.5 unit=mV
